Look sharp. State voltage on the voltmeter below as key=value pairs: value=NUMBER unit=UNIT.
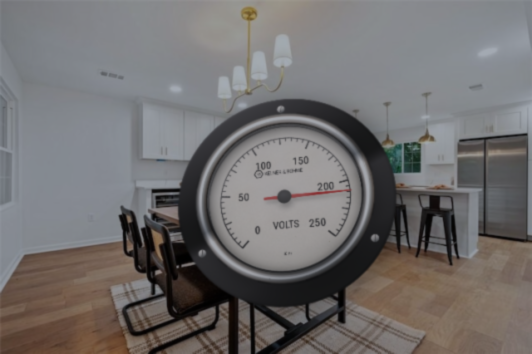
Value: value=210 unit=V
